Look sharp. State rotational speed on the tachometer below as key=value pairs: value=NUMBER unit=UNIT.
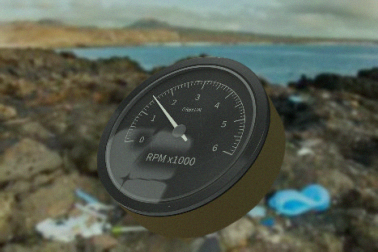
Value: value=1500 unit=rpm
